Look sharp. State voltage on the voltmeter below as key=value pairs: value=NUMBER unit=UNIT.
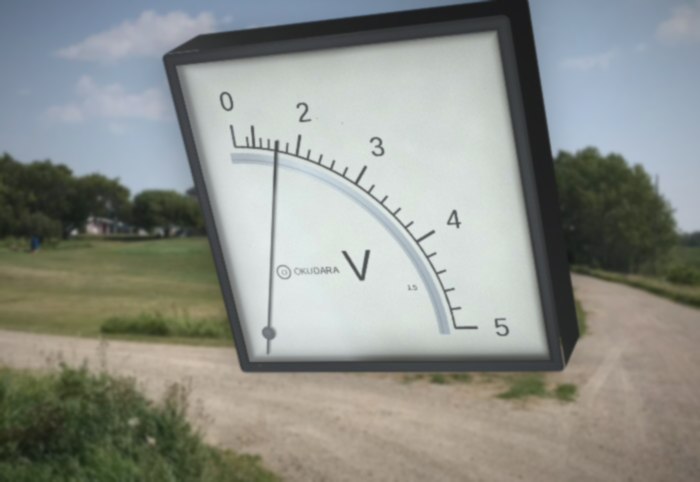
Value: value=1.6 unit=V
